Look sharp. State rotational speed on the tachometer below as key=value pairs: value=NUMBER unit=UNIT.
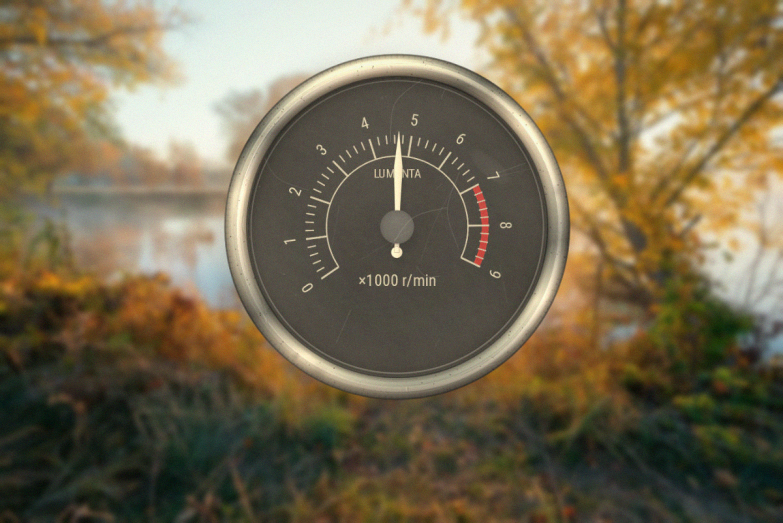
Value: value=4700 unit=rpm
